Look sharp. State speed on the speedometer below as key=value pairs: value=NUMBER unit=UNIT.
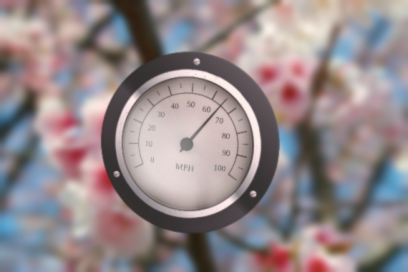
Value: value=65 unit=mph
